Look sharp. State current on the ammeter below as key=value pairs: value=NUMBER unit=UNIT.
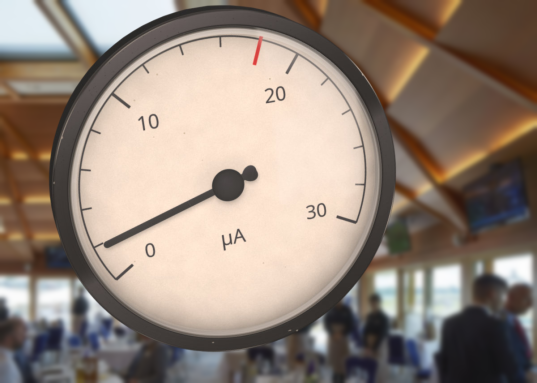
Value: value=2 unit=µA
